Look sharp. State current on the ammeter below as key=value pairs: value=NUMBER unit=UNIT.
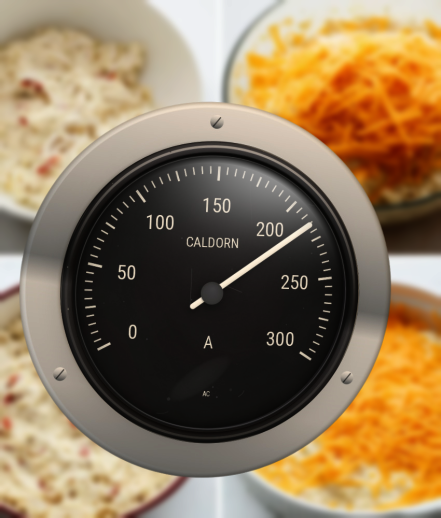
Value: value=215 unit=A
